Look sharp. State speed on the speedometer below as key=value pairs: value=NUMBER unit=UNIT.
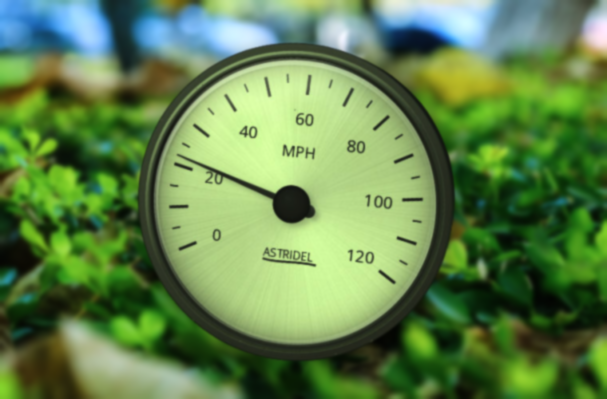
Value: value=22.5 unit=mph
